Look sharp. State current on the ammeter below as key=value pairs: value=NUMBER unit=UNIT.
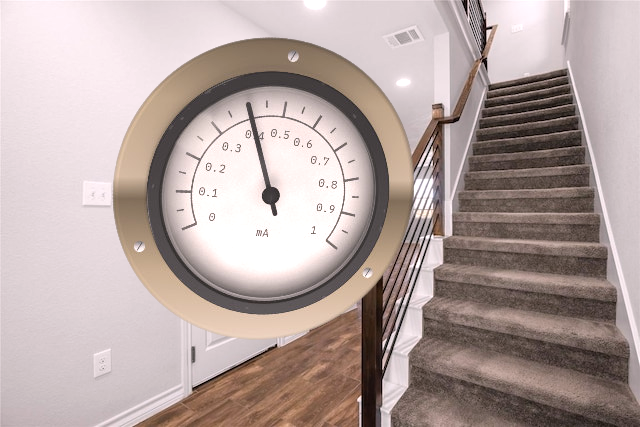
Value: value=0.4 unit=mA
